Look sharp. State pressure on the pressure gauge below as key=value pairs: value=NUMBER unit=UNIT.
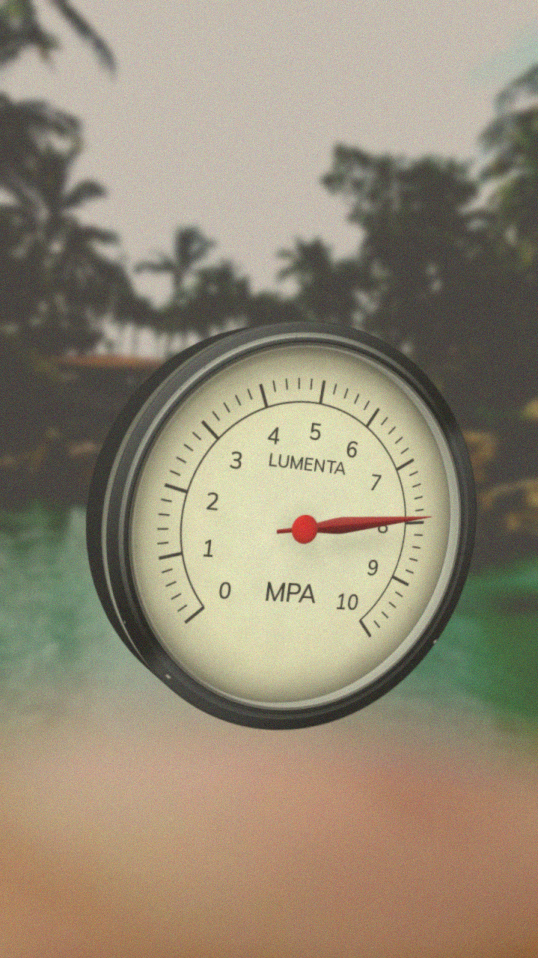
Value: value=7.9 unit=MPa
